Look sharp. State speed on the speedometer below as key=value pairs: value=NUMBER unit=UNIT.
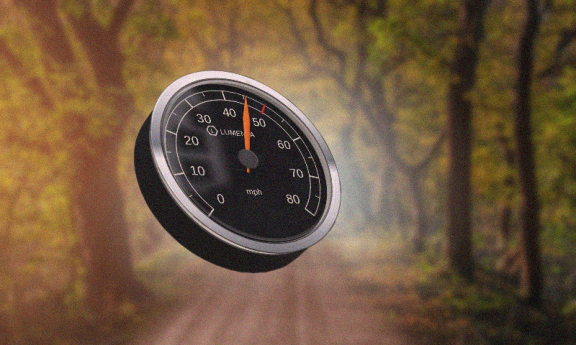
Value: value=45 unit=mph
